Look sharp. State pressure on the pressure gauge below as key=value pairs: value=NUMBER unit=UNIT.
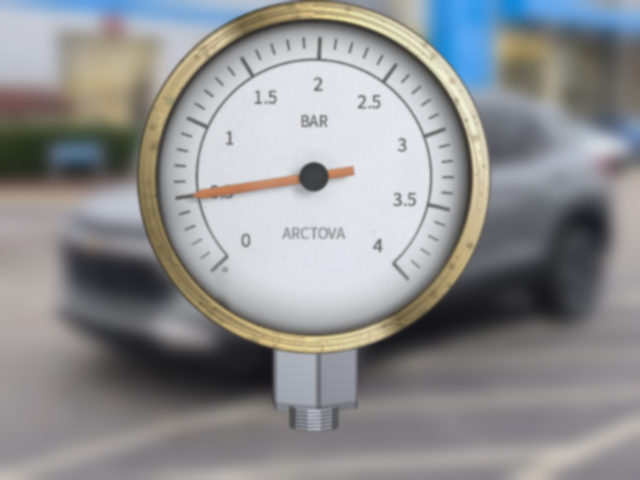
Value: value=0.5 unit=bar
